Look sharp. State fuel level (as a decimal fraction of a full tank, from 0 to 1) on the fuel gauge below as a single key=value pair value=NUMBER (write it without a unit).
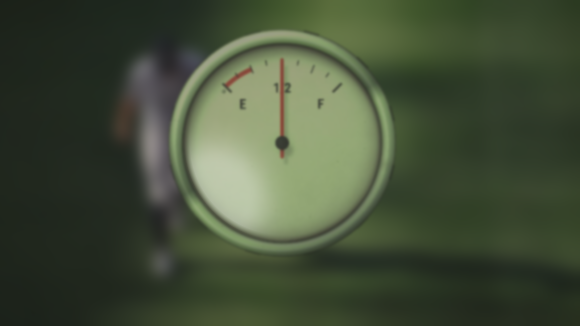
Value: value=0.5
